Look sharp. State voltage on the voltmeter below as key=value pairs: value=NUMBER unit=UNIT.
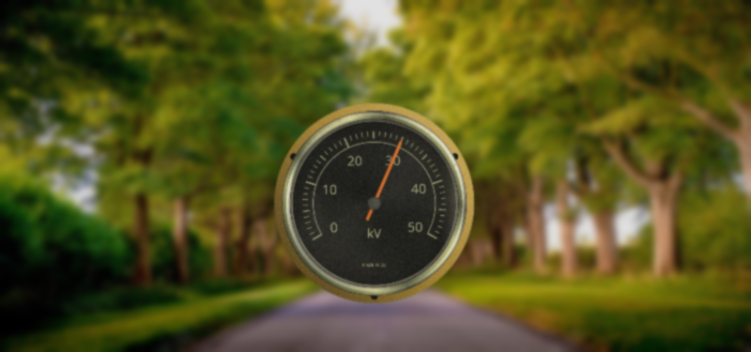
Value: value=30 unit=kV
